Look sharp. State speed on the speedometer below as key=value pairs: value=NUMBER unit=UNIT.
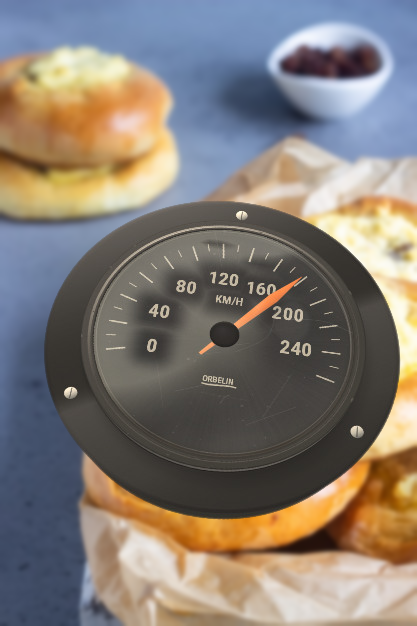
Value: value=180 unit=km/h
